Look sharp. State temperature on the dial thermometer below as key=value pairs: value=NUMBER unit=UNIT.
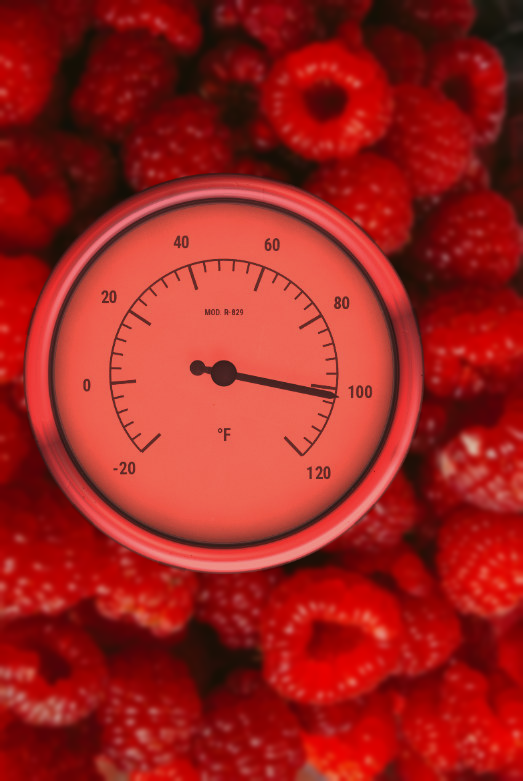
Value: value=102 unit=°F
